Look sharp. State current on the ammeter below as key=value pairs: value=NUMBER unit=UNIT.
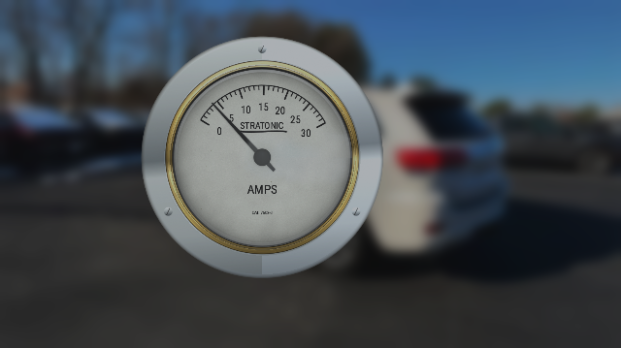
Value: value=4 unit=A
